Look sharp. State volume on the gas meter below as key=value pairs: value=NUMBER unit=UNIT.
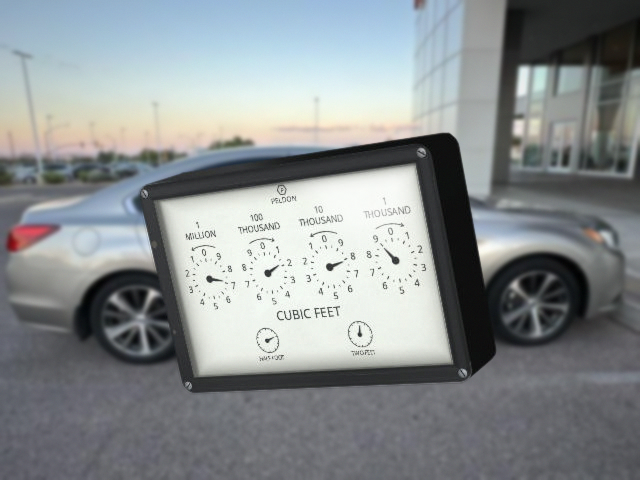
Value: value=717900 unit=ft³
